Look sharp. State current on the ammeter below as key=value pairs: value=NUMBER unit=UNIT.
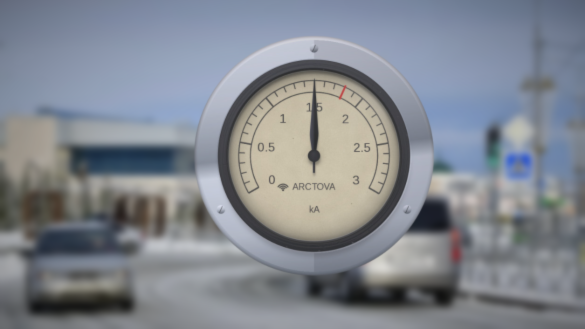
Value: value=1.5 unit=kA
